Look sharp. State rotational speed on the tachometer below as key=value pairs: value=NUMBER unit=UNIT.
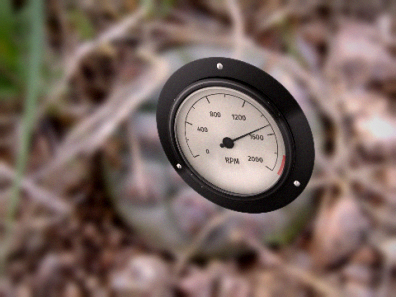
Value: value=1500 unit=rpm
